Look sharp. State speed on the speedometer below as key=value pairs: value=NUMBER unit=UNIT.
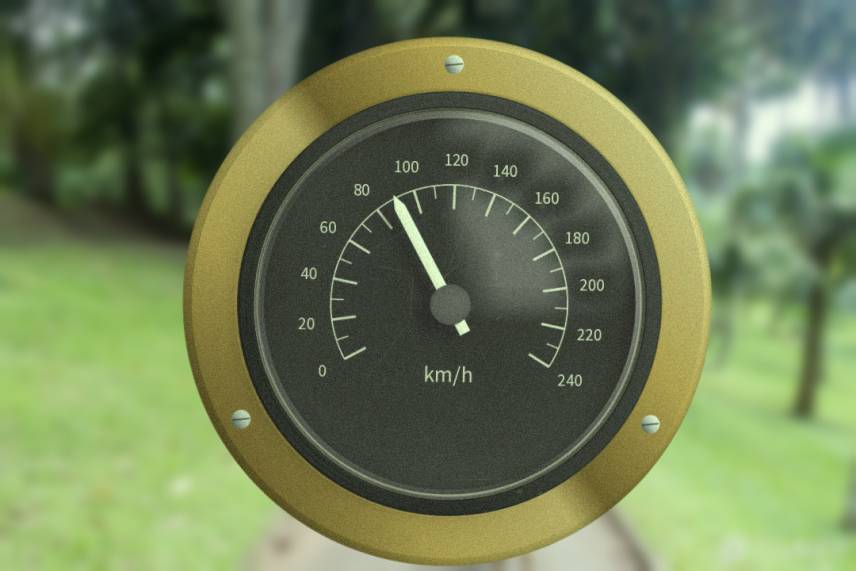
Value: value=90 unit=km/h
